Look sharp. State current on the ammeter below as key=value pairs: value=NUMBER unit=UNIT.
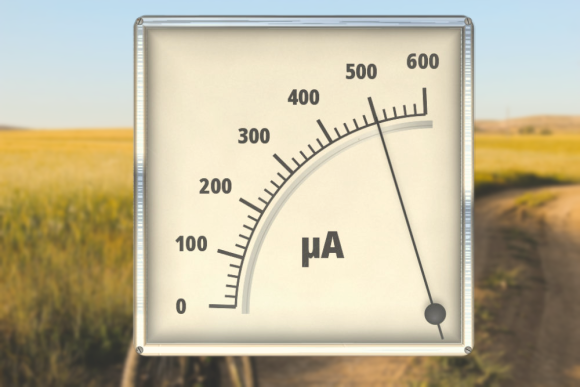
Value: value=500 unit=µA
